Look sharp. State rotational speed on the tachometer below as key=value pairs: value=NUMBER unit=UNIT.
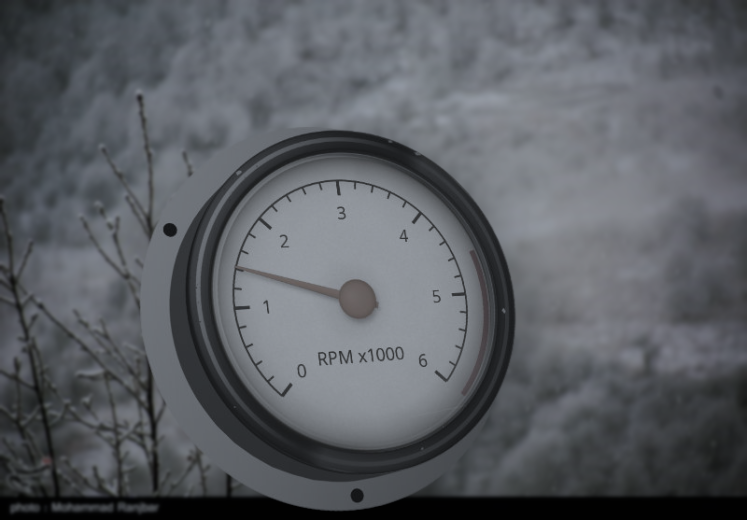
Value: value=1400 unit=rpm
